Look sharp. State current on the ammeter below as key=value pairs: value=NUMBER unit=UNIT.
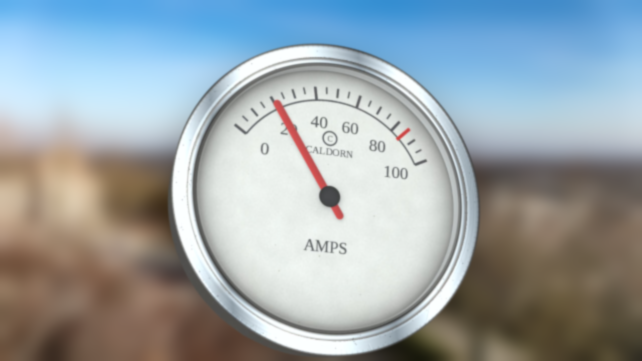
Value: value=20 unit=A
